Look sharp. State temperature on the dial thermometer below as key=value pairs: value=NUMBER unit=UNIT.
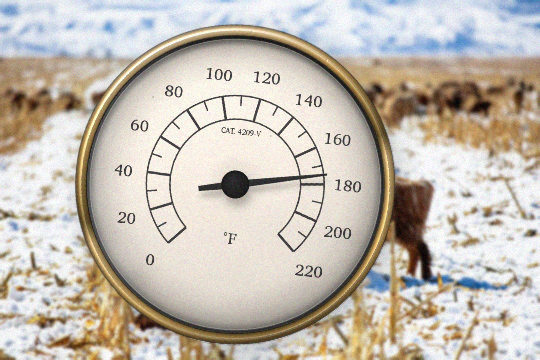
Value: value=175 unit=°F
